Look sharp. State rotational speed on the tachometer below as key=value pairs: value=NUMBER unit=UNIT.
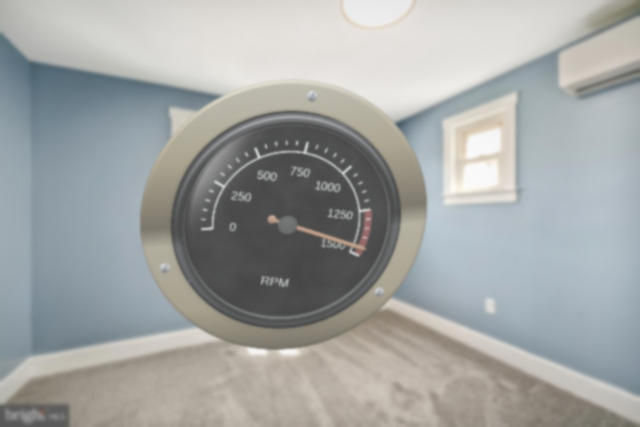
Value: value=1450 unit=rpm
